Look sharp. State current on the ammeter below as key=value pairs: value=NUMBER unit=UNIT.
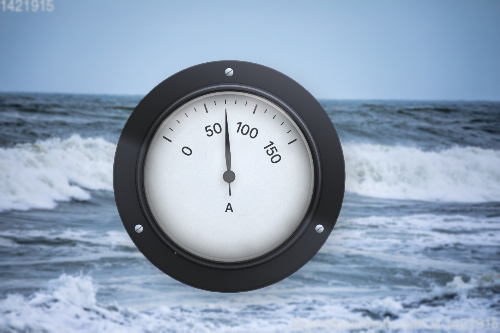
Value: value=70 unit=A
